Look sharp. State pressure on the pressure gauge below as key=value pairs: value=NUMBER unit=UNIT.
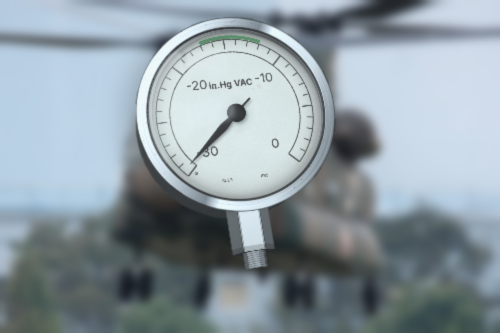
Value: value=-29.5 unit=inHg
